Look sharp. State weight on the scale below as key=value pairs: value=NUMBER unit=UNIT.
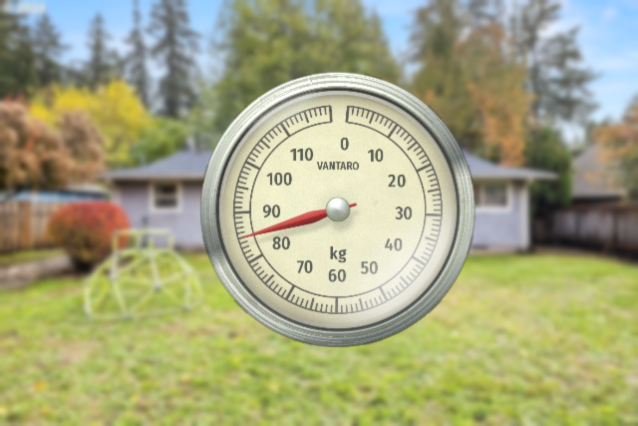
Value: value=85 unit=kg
